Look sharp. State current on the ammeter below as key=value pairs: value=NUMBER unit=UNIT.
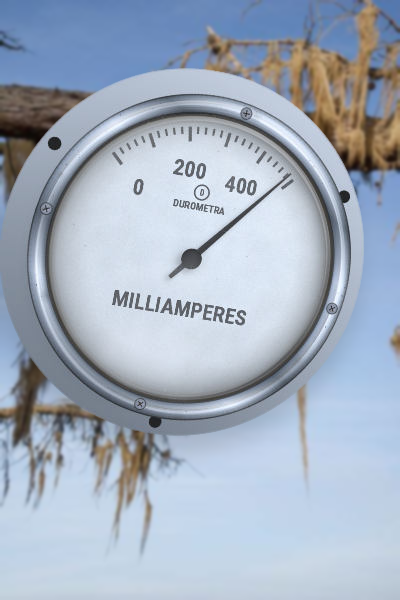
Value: value=480 unit=mA
